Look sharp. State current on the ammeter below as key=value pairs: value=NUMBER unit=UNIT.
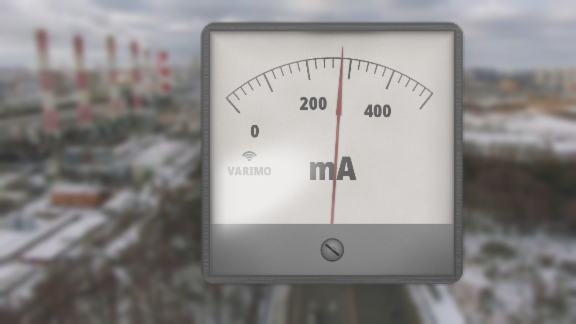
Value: value=280 unit=mA
